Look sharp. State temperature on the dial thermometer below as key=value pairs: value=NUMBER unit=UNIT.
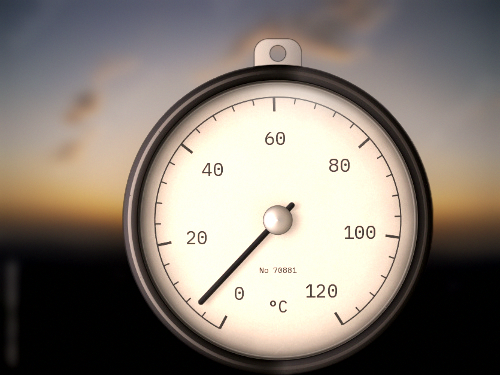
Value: value=6 unit=°C
